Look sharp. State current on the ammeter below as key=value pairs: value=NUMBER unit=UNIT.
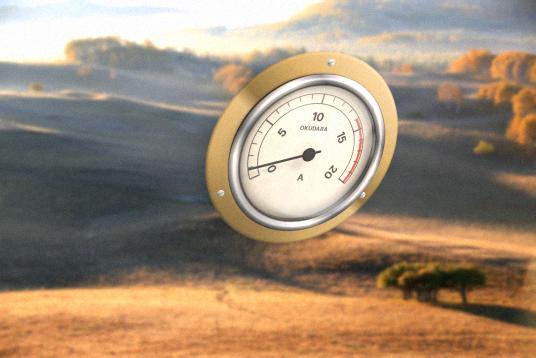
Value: value=1 unit=A
